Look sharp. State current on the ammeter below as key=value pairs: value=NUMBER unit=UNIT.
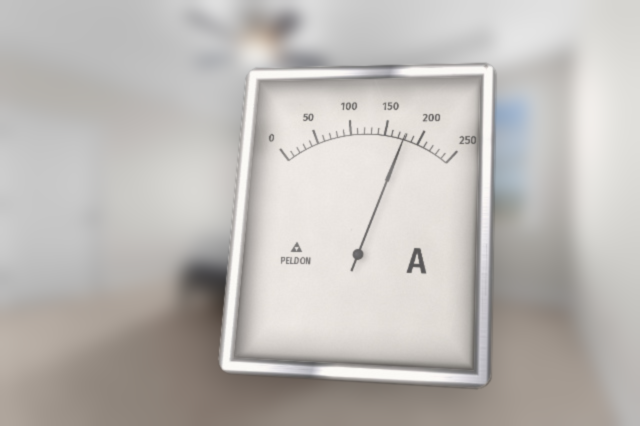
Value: value=180 unit=A
